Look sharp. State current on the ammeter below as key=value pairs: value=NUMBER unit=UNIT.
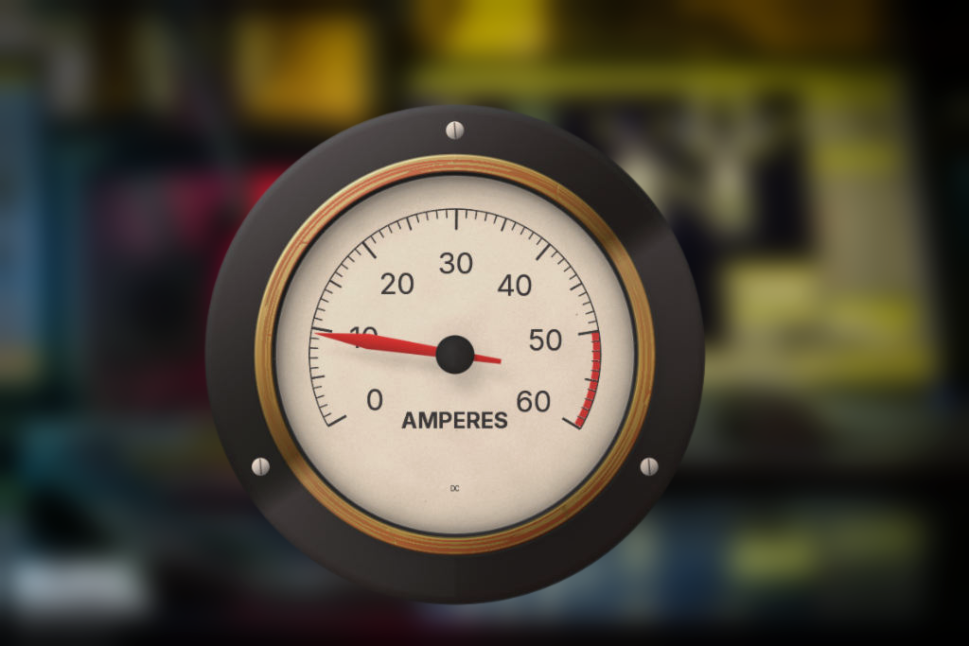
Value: value=9.5 unit=A
